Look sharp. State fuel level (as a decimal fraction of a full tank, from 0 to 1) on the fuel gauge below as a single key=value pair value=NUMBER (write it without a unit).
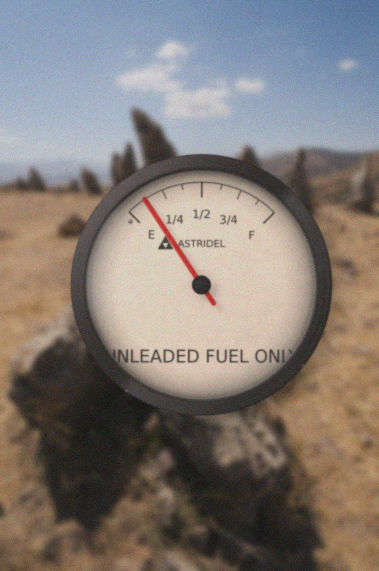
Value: value=0.125
